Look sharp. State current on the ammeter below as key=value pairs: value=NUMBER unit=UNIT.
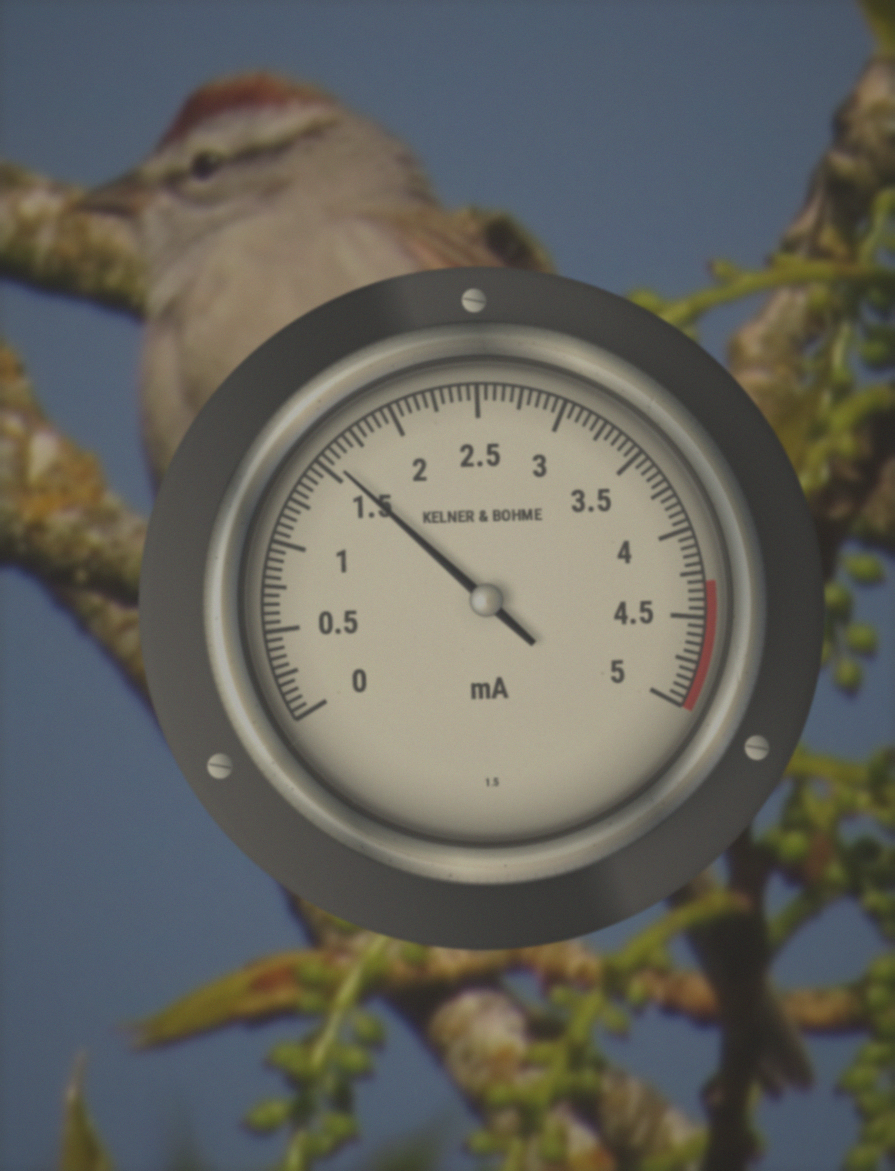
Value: value=1.55 unit=mA
